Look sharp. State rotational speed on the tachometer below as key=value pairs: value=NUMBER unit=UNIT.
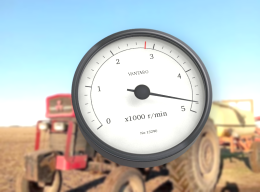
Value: value=4800 unit=rpm
